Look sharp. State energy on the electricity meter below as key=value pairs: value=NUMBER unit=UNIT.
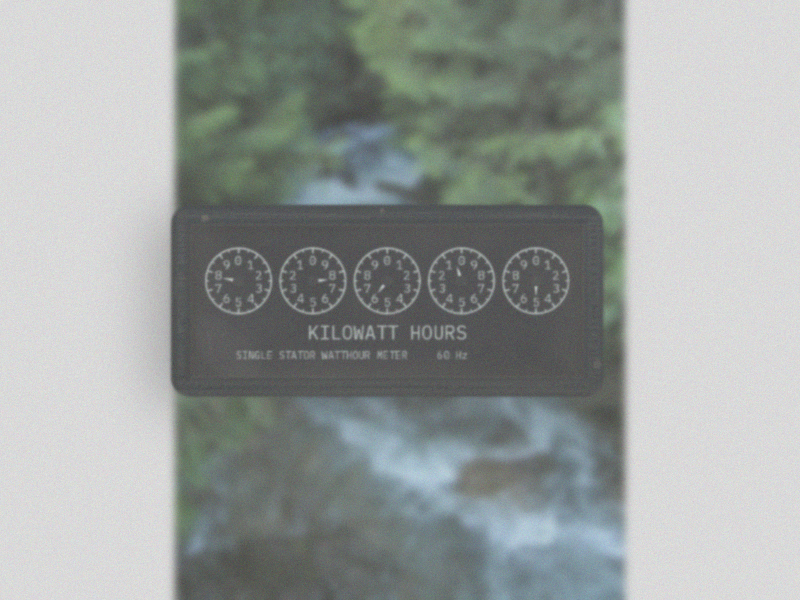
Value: value=77605 unit=kWh
